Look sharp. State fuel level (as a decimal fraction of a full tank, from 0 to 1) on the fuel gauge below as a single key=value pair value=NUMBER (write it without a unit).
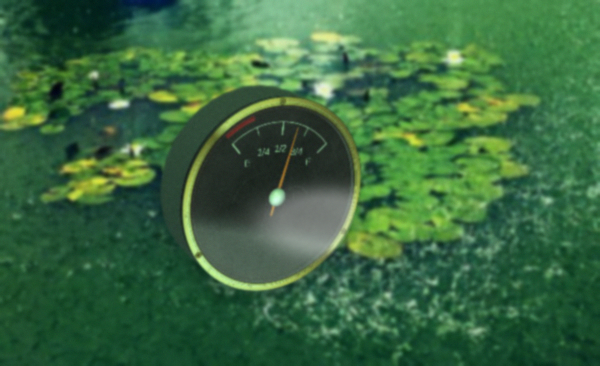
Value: value=0.625
